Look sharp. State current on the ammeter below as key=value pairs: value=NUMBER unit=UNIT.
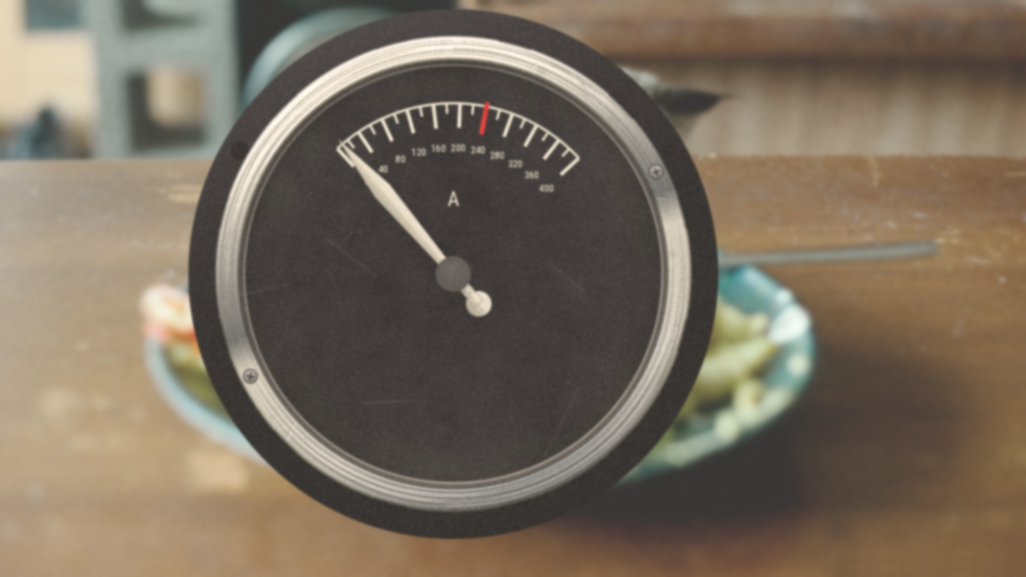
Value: value=10 unit=A
